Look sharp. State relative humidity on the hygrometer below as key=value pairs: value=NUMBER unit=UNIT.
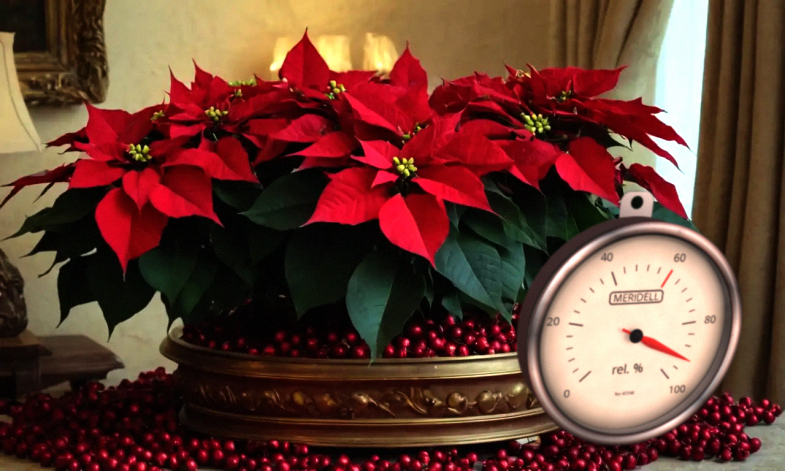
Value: value=92 unit=%
